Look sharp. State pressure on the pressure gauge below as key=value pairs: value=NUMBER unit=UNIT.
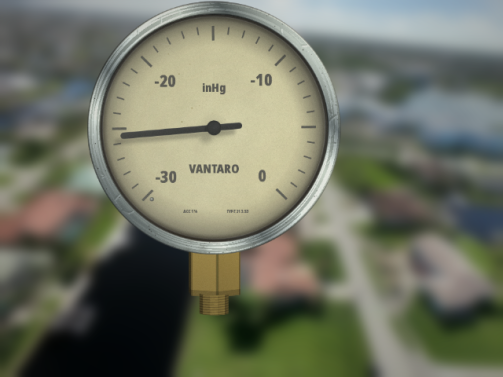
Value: value=-25.5 unit=inHg
